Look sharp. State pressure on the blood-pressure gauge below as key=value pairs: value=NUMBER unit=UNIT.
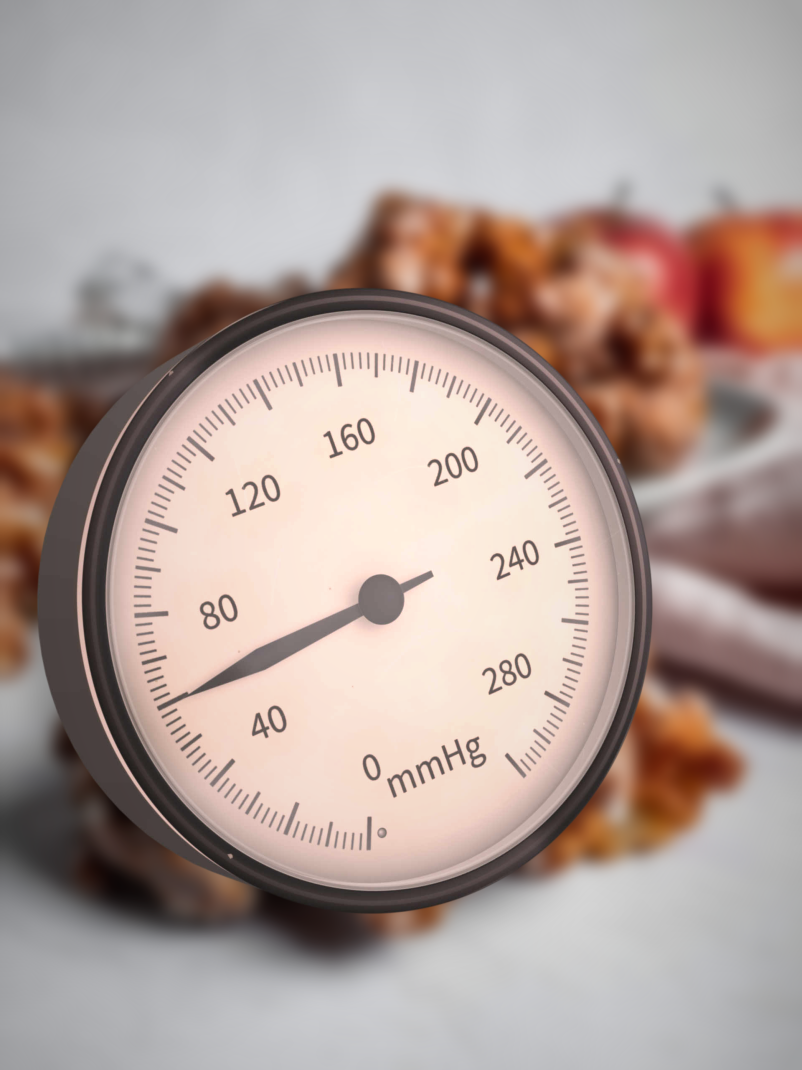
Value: value=60 unit=mmHg
